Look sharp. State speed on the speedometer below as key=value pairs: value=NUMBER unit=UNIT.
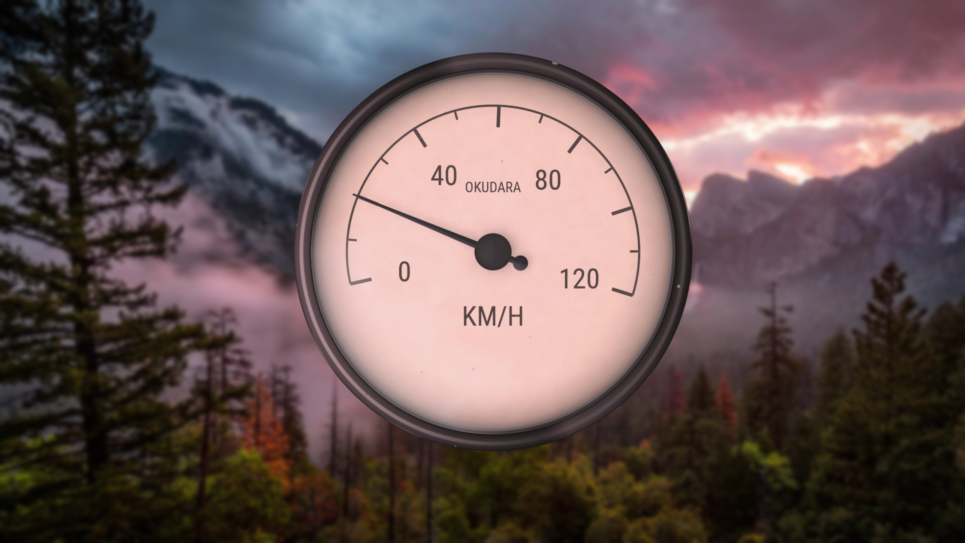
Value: value=20 unit=km/h
